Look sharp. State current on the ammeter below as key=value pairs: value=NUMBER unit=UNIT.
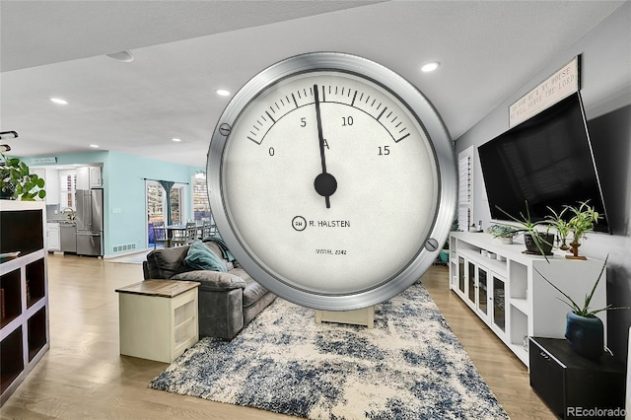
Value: value=7 unit=A
